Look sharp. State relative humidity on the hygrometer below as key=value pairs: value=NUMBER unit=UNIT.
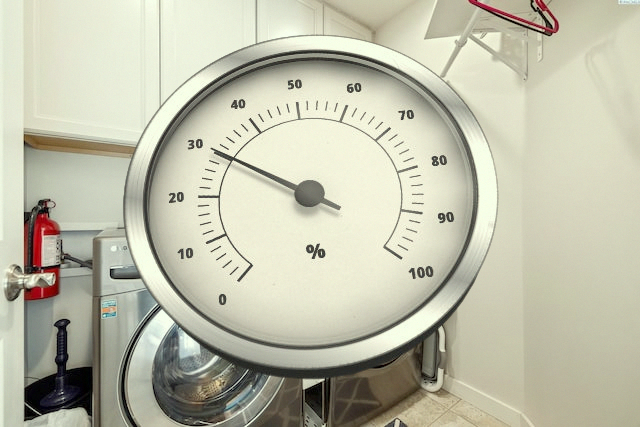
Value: value=30 unit=%
